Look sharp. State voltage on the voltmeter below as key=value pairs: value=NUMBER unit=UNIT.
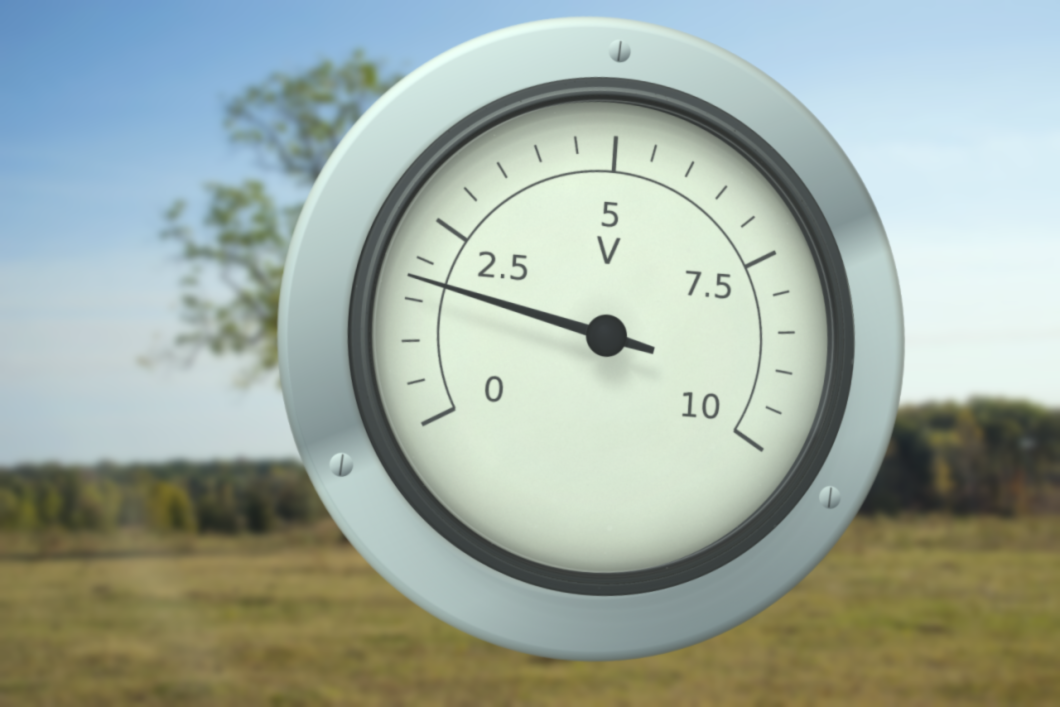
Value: value=1.75 unit=V
